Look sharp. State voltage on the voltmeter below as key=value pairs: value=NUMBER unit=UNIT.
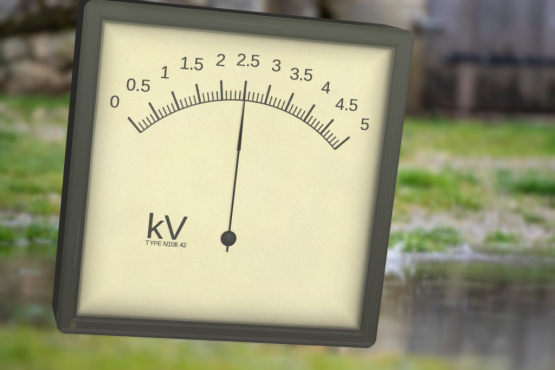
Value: value=2.5 unit=kV
